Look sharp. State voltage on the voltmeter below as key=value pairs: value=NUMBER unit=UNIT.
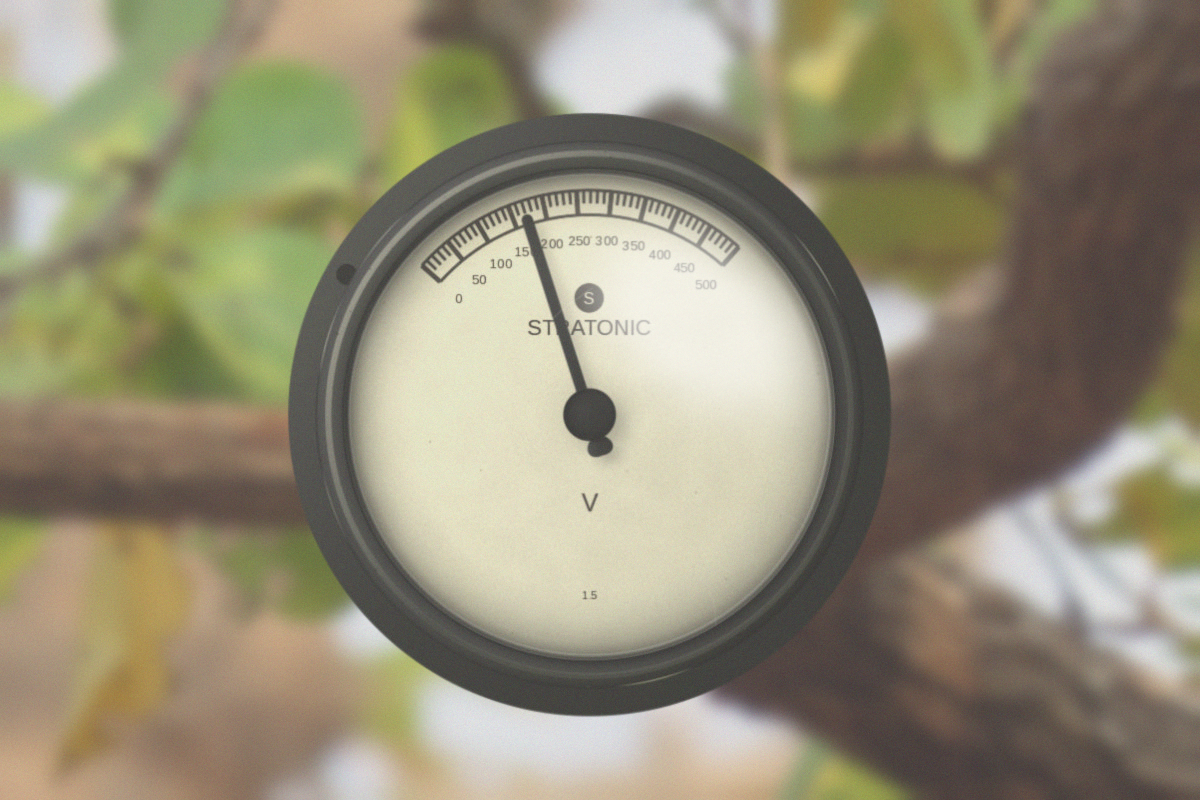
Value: value=170 unit=V
